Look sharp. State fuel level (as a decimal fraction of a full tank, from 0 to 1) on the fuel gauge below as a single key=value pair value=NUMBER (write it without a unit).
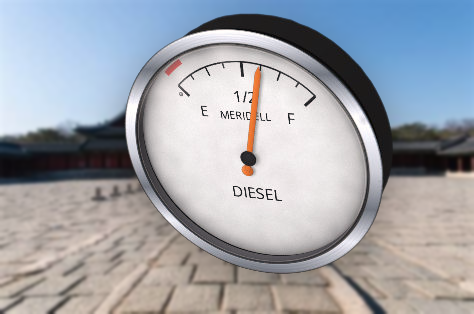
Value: value=0.625
